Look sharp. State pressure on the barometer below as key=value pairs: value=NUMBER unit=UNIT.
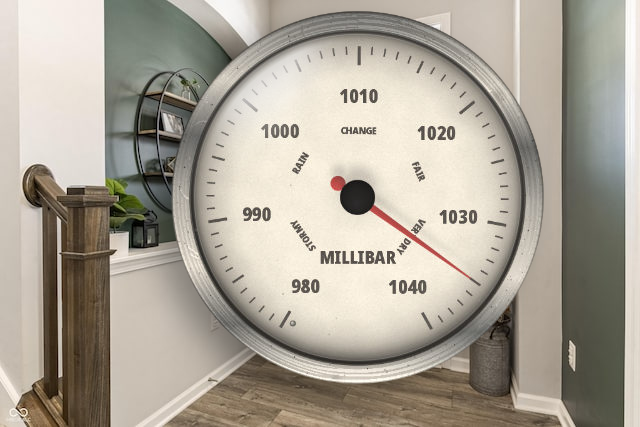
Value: value=1035 unit=mbar
